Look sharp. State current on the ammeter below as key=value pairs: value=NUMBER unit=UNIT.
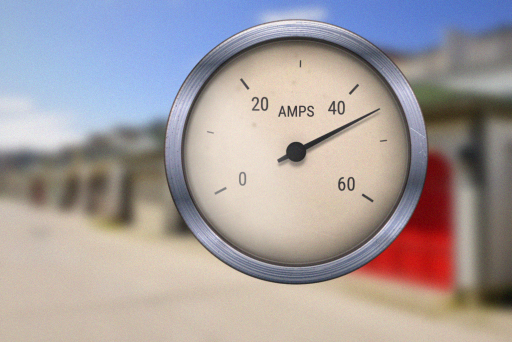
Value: value=45 unit=A
